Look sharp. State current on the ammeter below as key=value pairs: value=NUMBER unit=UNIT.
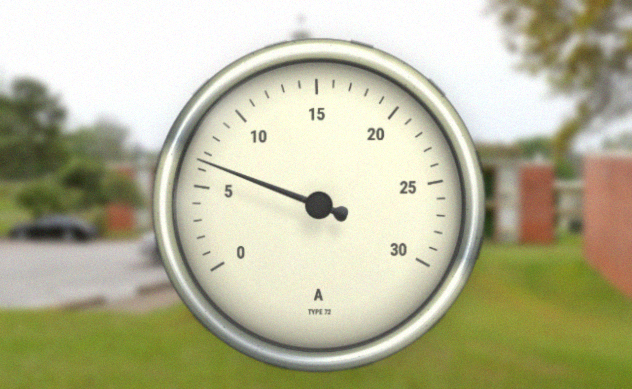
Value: value=6.5 unit=A
